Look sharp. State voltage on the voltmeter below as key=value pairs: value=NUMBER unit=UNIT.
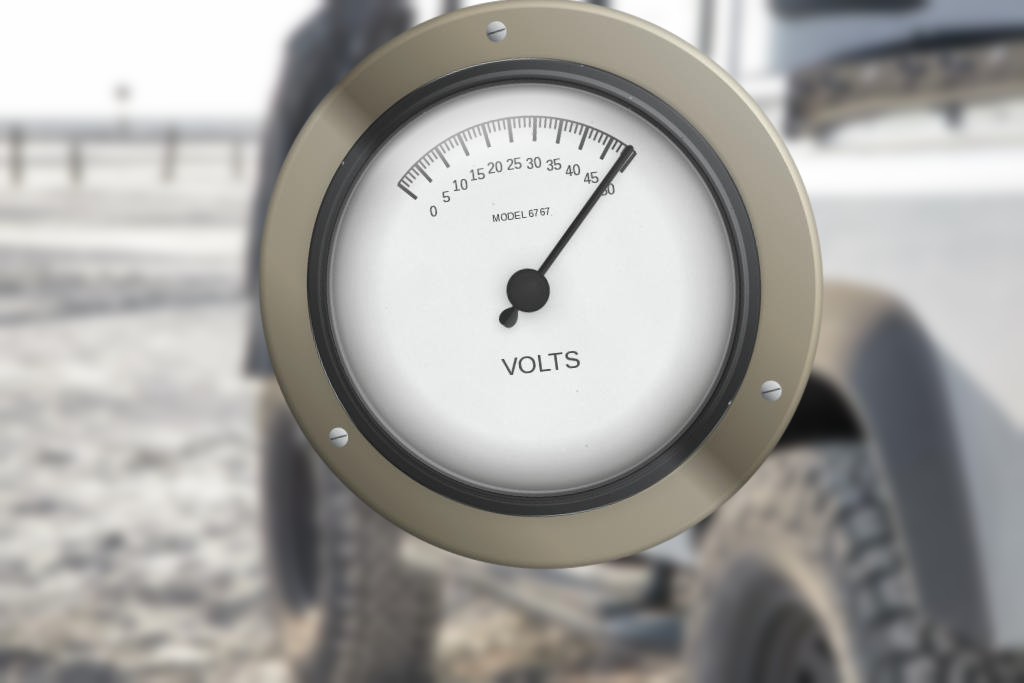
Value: value=49 unit=V
